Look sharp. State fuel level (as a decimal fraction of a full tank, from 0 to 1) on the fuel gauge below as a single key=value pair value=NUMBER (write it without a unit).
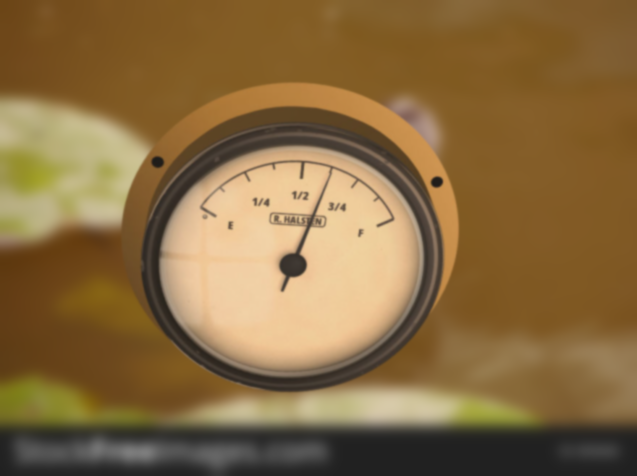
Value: value=0.625
